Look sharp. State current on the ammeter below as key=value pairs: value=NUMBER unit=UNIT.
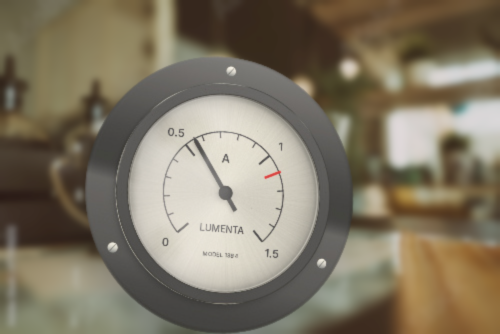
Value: value=0.55 unit=A
